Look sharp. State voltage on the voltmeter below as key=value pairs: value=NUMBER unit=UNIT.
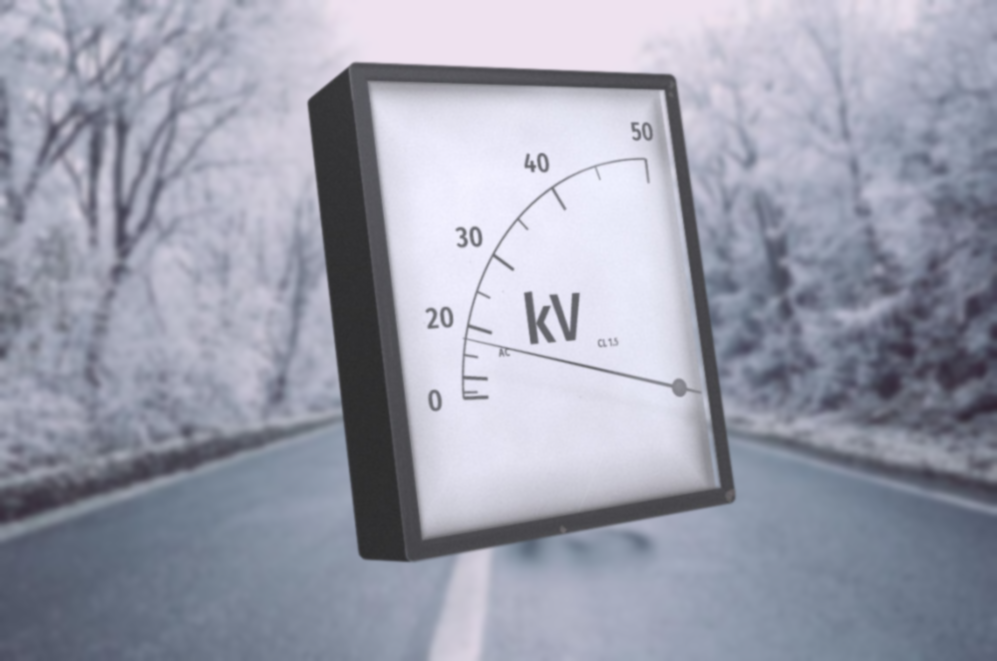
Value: value=17.5 unit=kV
